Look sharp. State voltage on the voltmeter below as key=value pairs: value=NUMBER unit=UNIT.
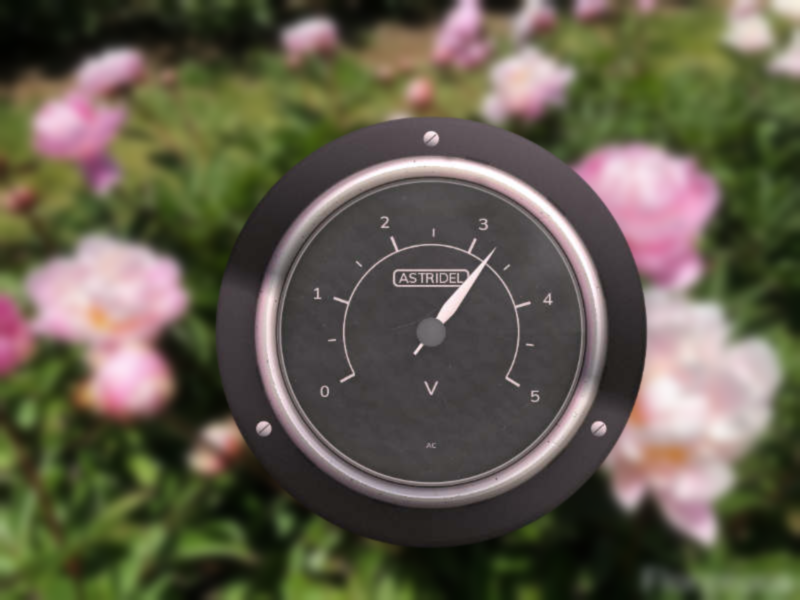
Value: value=3.25 unit=V
